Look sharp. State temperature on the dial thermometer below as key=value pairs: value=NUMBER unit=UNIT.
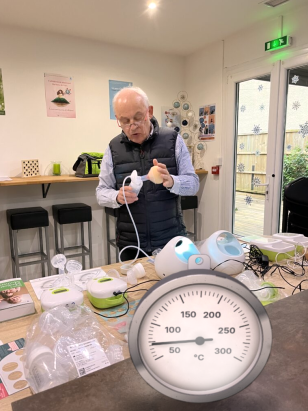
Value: value=75 unit=°C
